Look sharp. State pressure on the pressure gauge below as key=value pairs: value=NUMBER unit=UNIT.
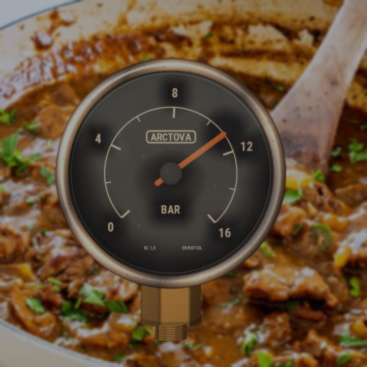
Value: value=11 unit=bar
